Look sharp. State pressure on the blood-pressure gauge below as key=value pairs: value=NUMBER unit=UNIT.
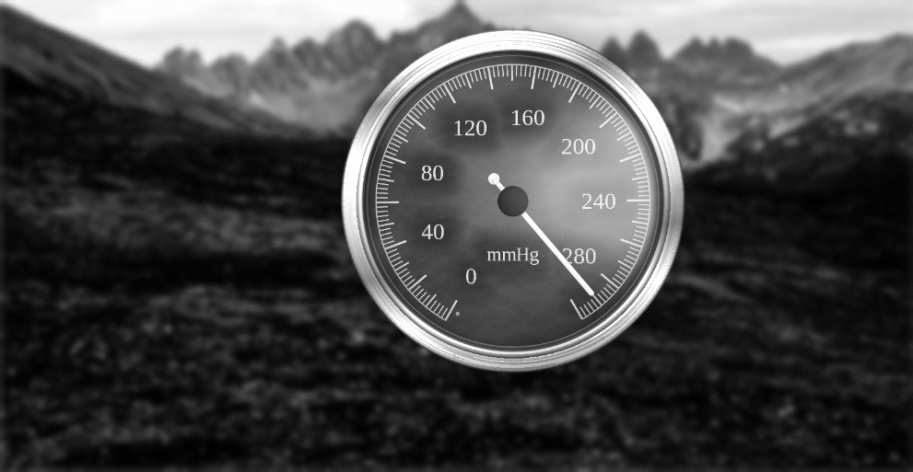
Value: value=290 unit=mmHg
